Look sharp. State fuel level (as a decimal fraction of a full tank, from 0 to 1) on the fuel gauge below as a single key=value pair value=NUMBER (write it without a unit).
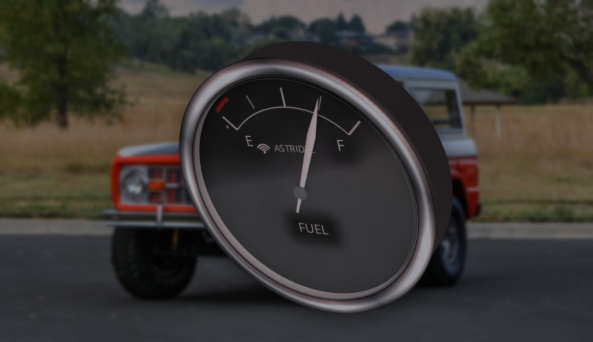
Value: value=0.75
